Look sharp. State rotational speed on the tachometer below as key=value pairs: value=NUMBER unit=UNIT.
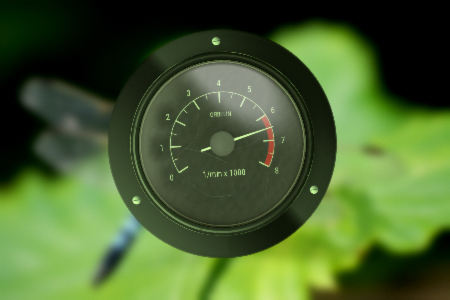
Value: value=6500 unit=rpm
